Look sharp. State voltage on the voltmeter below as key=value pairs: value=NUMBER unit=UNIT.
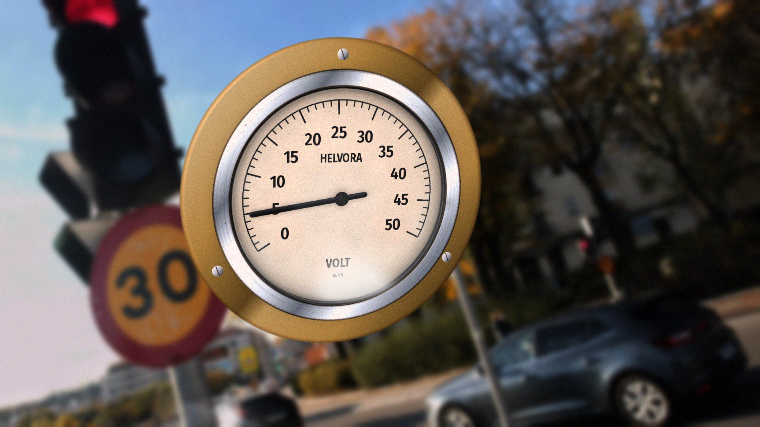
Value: value=5 unit=V
